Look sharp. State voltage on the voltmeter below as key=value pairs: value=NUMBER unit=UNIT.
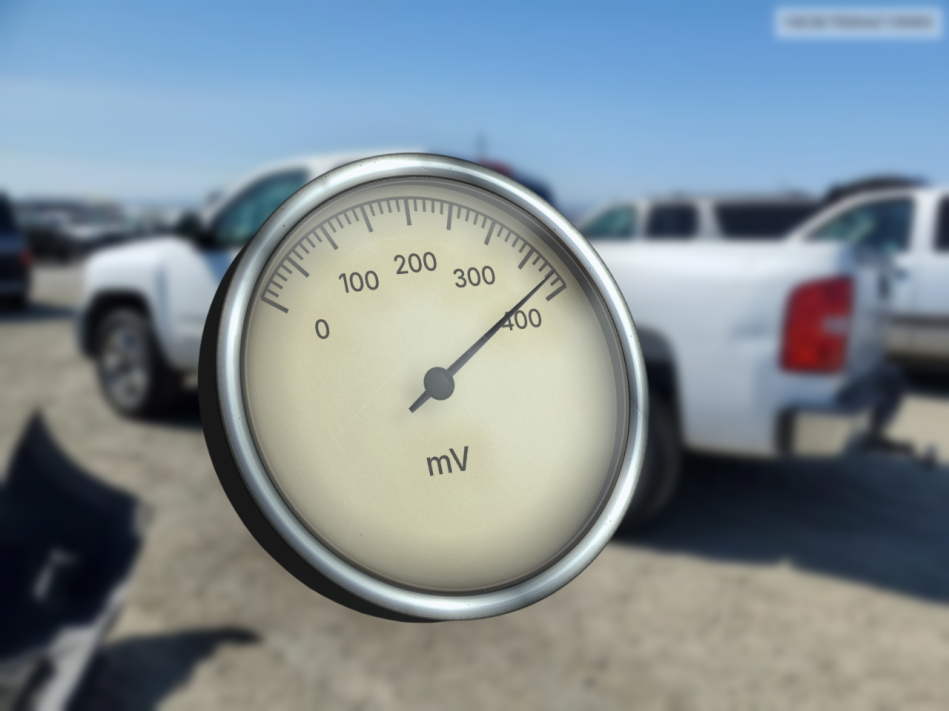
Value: value=380 unit=mV
